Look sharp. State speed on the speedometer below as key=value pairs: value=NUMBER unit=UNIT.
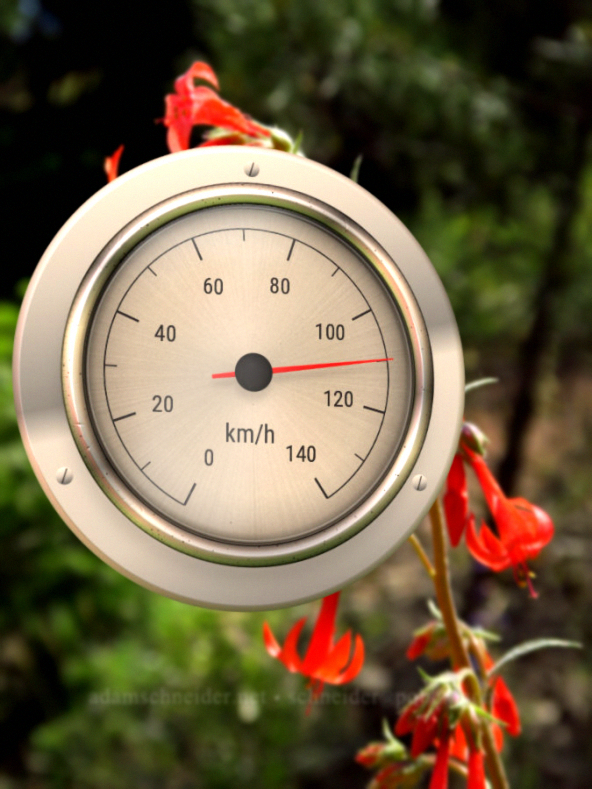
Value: value=110 unit=km/h
